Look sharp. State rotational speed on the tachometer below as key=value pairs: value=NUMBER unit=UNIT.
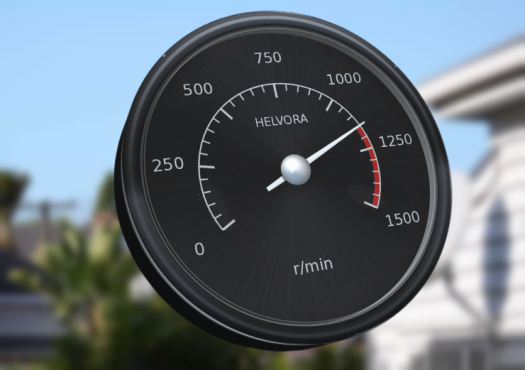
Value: value=1150 unit=rpm
